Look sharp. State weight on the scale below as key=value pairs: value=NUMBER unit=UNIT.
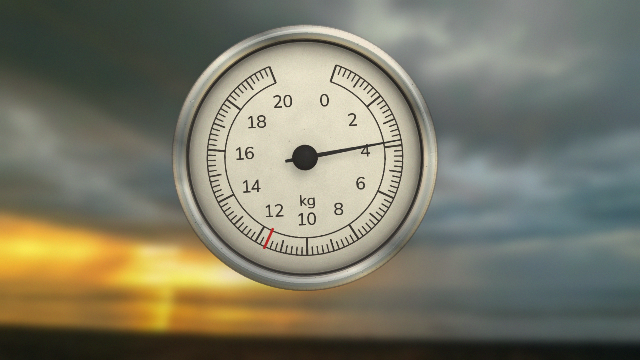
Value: value=3.8 unit=kg
